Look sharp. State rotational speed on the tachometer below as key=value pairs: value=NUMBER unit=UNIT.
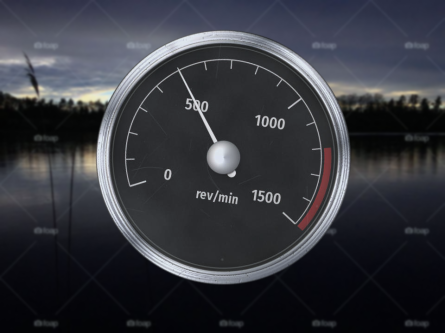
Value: value=500 unit=rpm
